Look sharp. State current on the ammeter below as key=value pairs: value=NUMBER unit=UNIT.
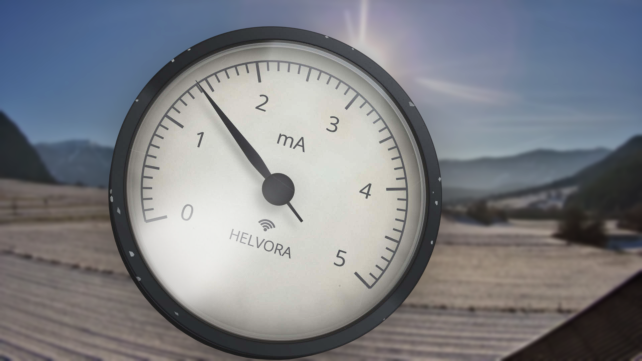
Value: value=1.4 unit=mA
